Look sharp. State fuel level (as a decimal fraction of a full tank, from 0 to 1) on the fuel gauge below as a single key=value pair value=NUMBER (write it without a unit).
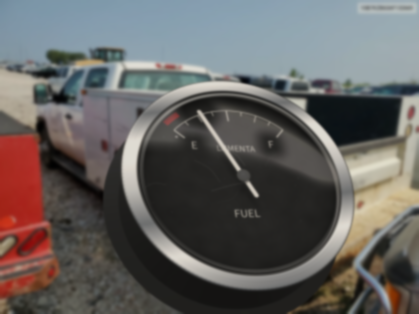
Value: value=0.25
